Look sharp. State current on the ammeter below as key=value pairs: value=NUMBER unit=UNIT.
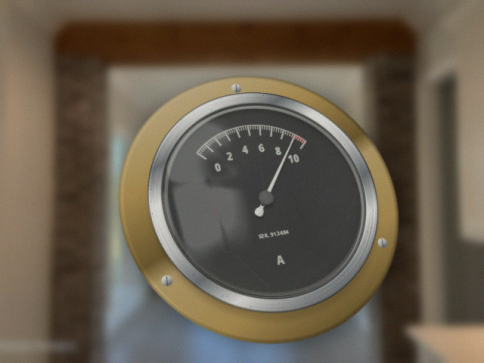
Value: value=9 unit=A
